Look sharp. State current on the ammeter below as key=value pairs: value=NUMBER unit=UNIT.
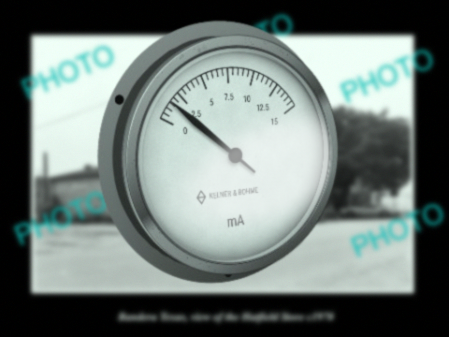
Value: value=1.5 unit=mA
